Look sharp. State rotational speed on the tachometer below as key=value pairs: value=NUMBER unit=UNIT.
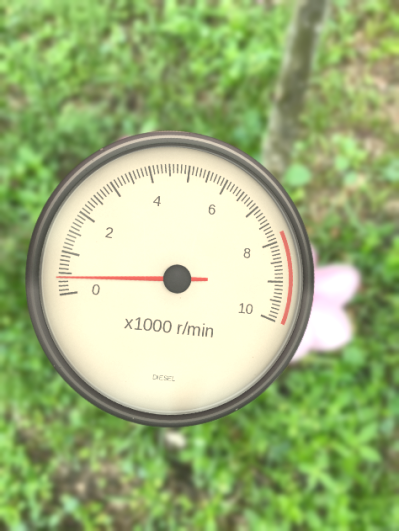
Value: value=400 unit=rpm
